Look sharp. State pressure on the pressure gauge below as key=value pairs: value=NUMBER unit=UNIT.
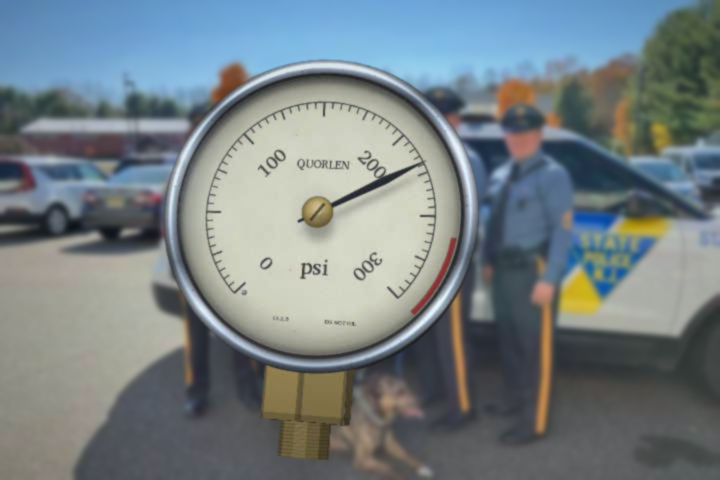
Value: value=220 unit=psi
